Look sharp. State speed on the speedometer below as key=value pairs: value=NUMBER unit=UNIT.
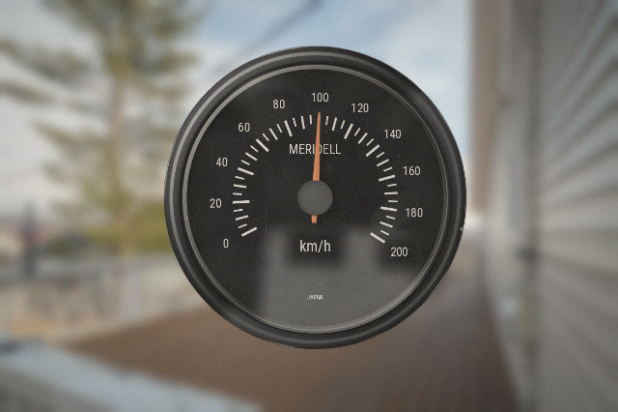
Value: value=100 unit=km/h
